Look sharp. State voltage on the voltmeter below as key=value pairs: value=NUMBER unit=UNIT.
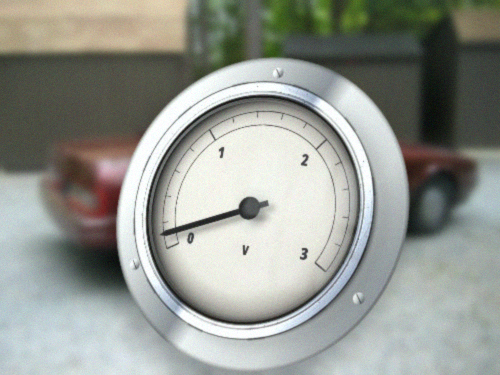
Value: value=0.1 unit=V
